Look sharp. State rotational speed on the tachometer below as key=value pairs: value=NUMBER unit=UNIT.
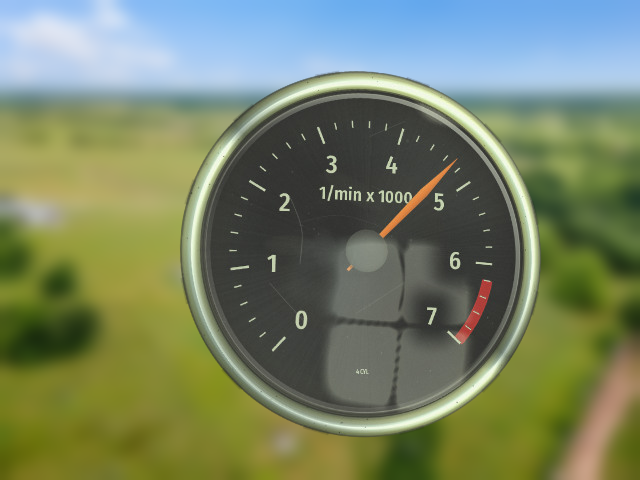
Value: value=4700 unit=rpm
